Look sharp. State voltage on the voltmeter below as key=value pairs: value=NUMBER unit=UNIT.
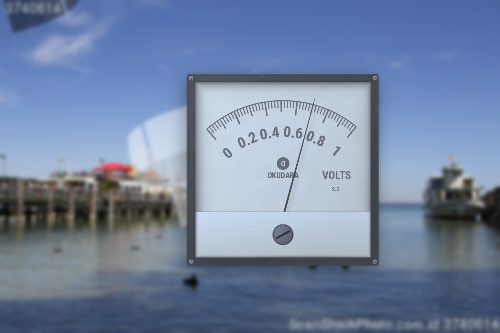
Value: value=0.7 unit=V
